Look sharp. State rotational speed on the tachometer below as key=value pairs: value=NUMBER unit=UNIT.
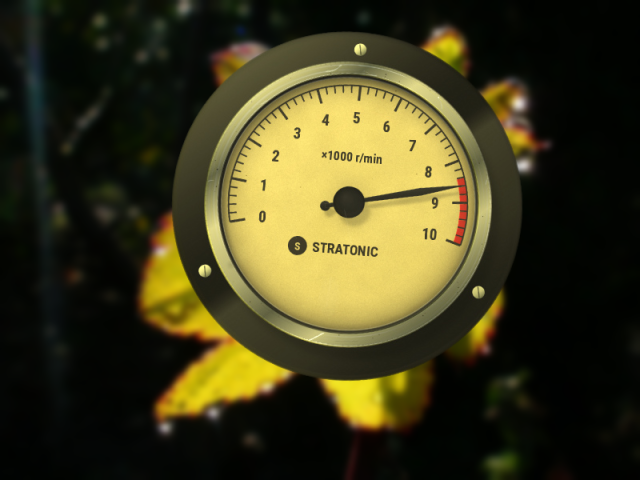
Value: value=8600 unit=rpm
